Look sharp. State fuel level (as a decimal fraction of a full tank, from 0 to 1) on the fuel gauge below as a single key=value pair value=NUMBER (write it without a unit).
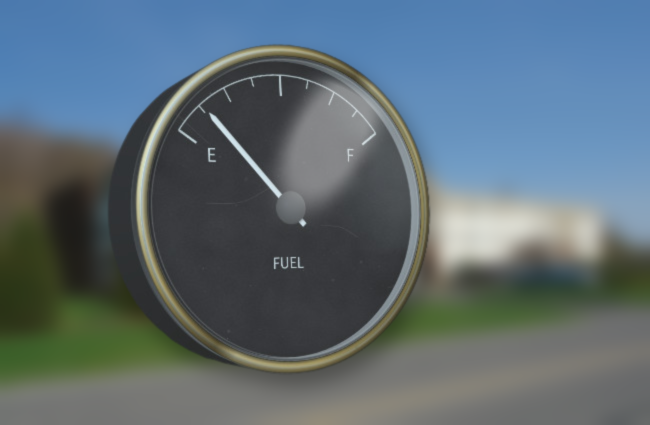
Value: value=0.125
